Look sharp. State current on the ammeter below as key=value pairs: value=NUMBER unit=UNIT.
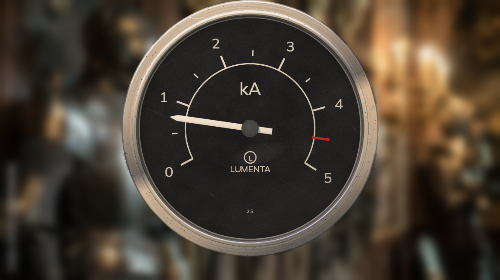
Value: value=0.75 unit=kA
